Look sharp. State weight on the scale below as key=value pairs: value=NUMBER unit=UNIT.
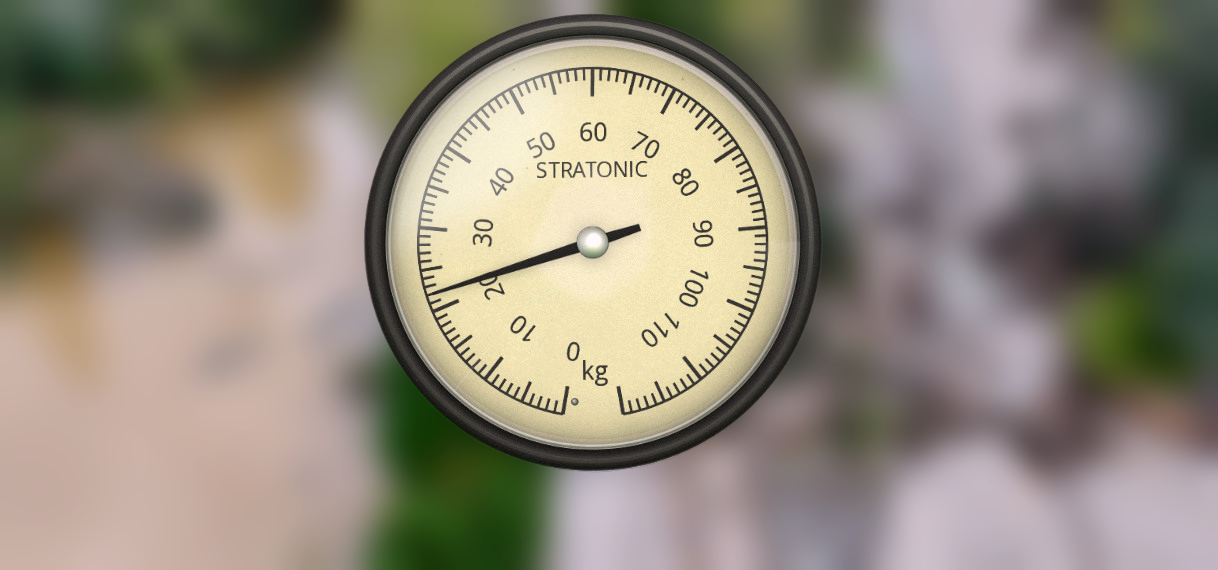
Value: value=22 unit=kg
